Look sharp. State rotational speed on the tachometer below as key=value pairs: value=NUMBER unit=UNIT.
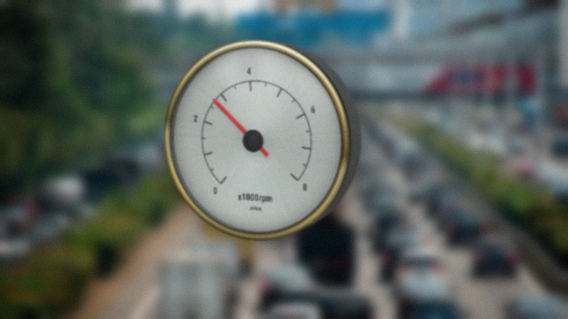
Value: value=2750 unit=rpm
